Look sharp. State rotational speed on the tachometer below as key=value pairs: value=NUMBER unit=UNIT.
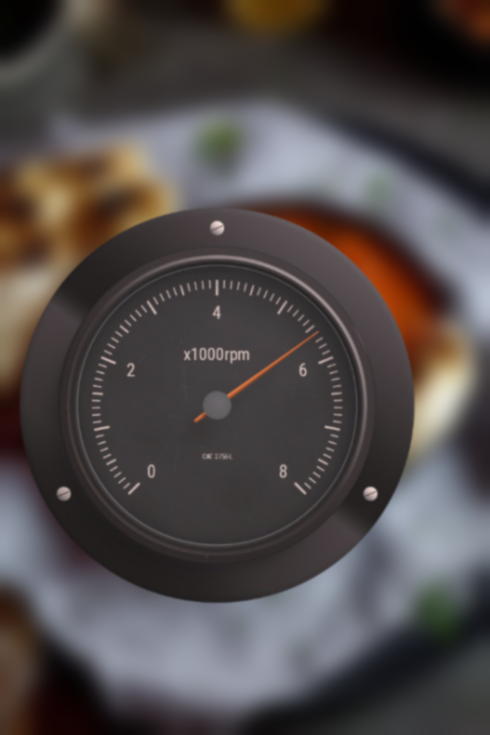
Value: value=5600 unit=rpm
